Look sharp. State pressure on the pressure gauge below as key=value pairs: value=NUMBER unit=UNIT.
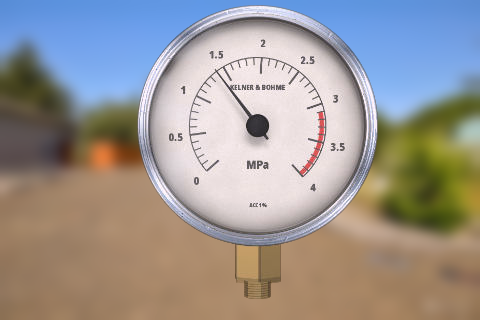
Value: value=1.4 unit=MPa
